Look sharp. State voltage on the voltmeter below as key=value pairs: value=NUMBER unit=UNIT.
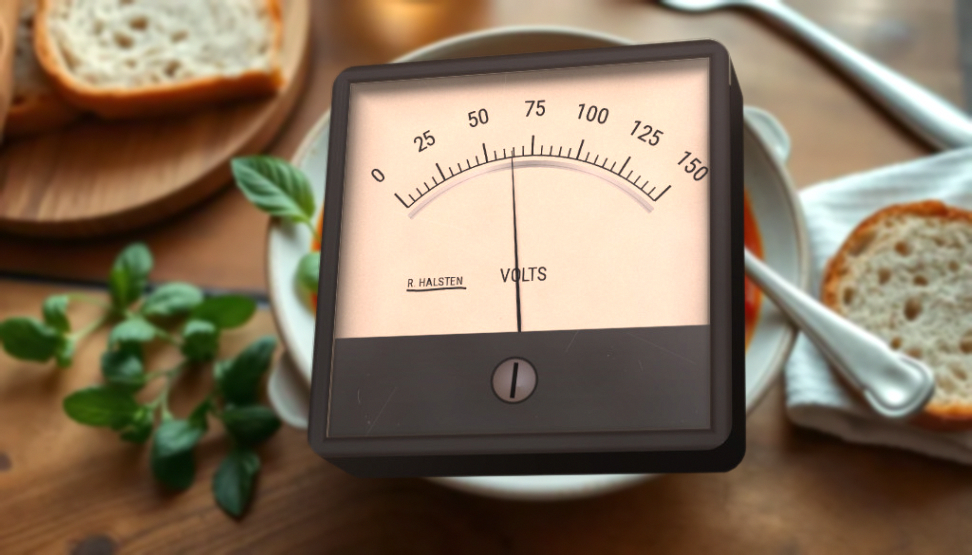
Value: value=65 unit=V
